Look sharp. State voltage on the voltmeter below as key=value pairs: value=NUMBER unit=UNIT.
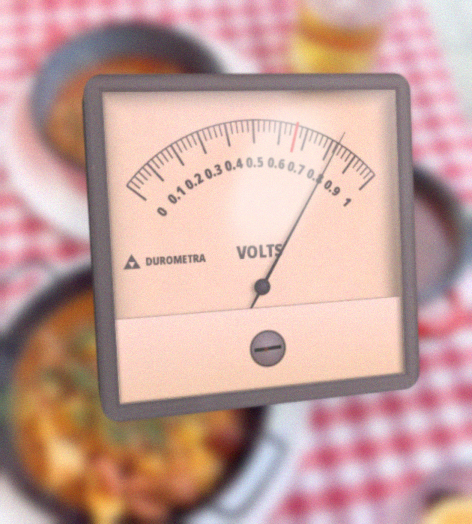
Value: value=0.82 unit=V
